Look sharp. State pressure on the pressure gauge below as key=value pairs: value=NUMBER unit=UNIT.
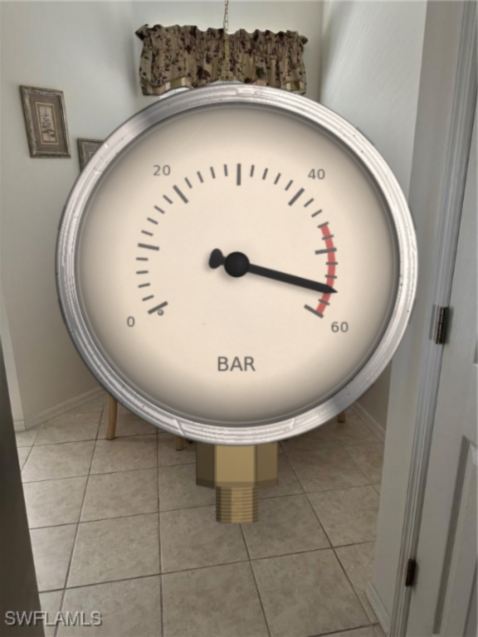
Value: value=56 unit=bar
